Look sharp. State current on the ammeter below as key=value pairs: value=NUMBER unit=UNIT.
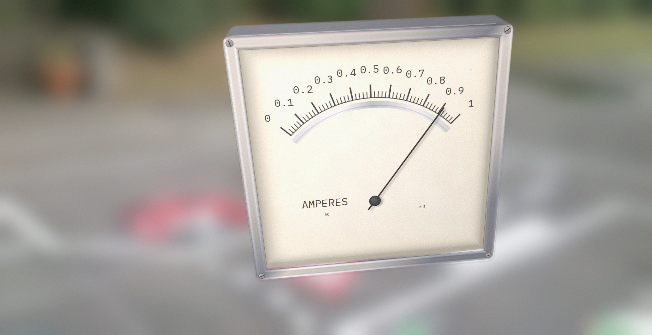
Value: value=0.9 unit=A
